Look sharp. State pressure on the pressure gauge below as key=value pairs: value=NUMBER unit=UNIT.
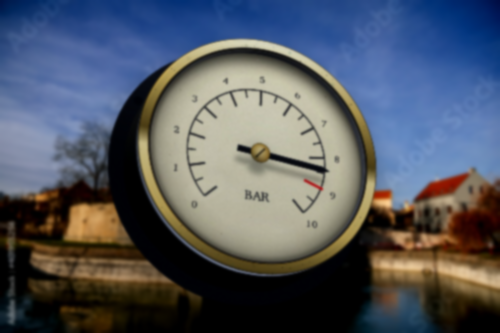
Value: value=8.5 unit=bar
